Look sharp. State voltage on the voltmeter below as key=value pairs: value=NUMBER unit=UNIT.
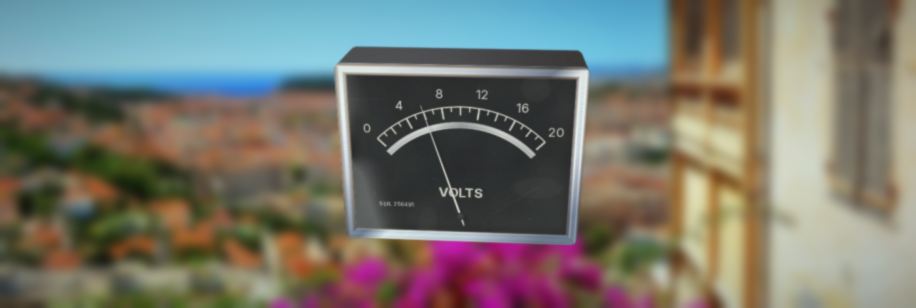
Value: value=6 unit=V
